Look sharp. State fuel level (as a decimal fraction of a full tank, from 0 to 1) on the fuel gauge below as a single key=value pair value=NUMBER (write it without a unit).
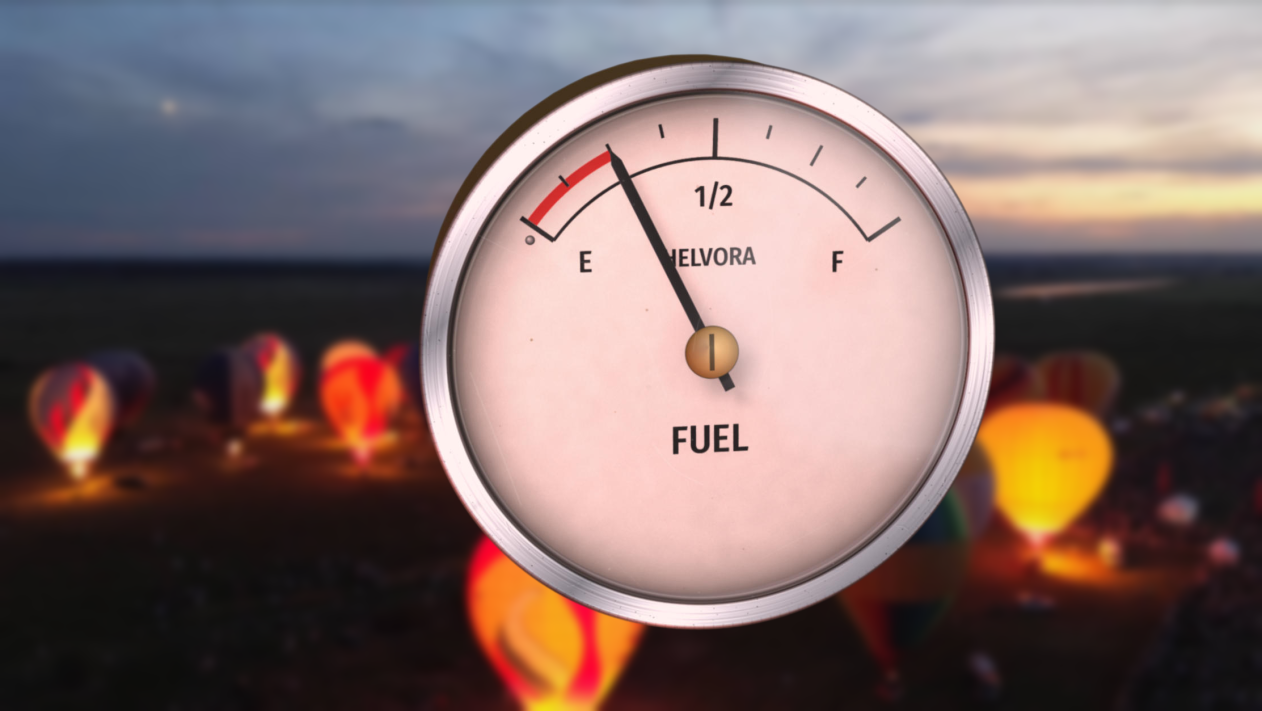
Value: value=0.25
